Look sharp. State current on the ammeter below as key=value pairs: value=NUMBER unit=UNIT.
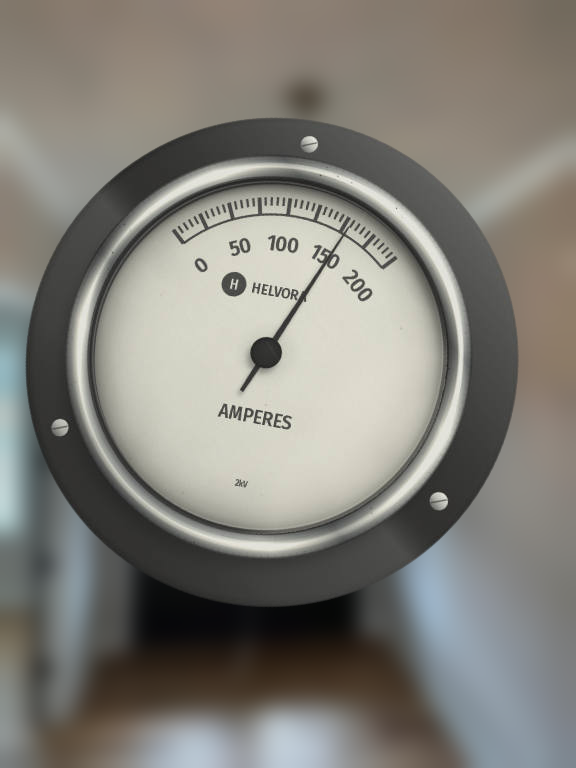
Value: value=155 unit=A
